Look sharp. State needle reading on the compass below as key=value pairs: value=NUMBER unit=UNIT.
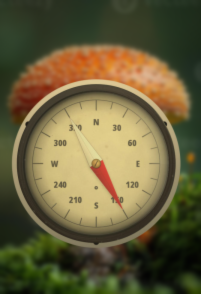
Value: value=150 unit=°
